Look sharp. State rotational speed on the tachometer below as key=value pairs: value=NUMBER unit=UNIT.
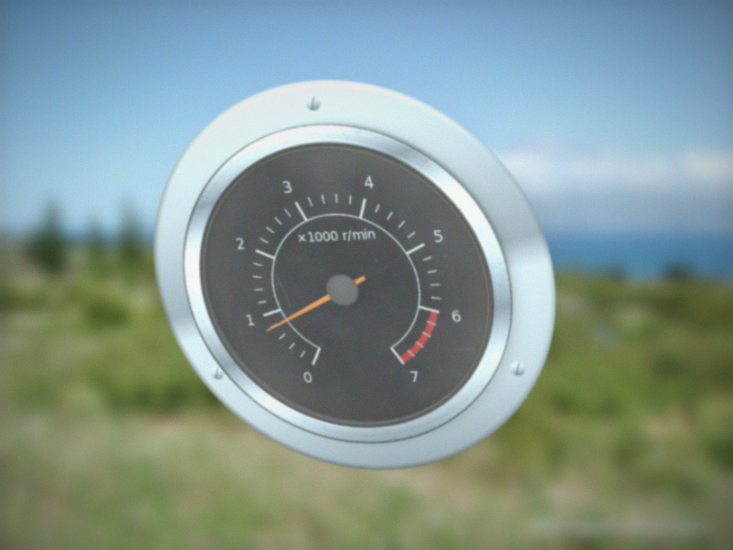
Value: value=800 unit=rpm
